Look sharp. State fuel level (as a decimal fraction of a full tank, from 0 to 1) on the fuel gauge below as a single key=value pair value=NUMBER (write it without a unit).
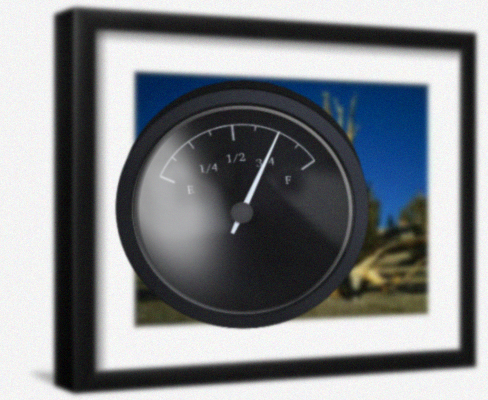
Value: value=0.75
